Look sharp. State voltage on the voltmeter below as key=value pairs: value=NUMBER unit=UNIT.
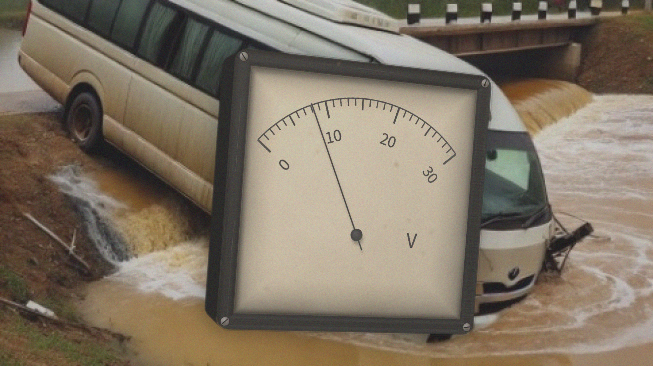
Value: value=8 unit=V
